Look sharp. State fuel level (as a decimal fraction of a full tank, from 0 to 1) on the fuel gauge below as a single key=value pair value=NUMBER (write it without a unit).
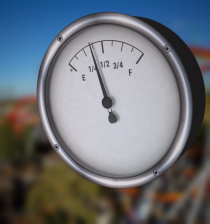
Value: value=0.375
